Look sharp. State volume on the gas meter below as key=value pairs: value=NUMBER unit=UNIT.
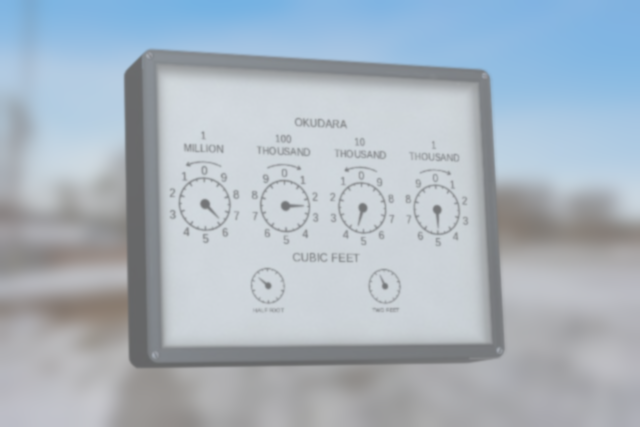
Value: value=624500 unit=ft³
